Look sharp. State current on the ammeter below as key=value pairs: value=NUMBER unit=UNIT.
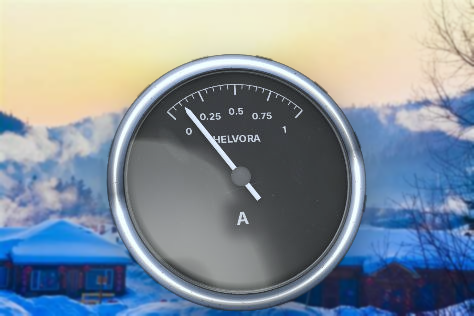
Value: value=0.1 unit=A
